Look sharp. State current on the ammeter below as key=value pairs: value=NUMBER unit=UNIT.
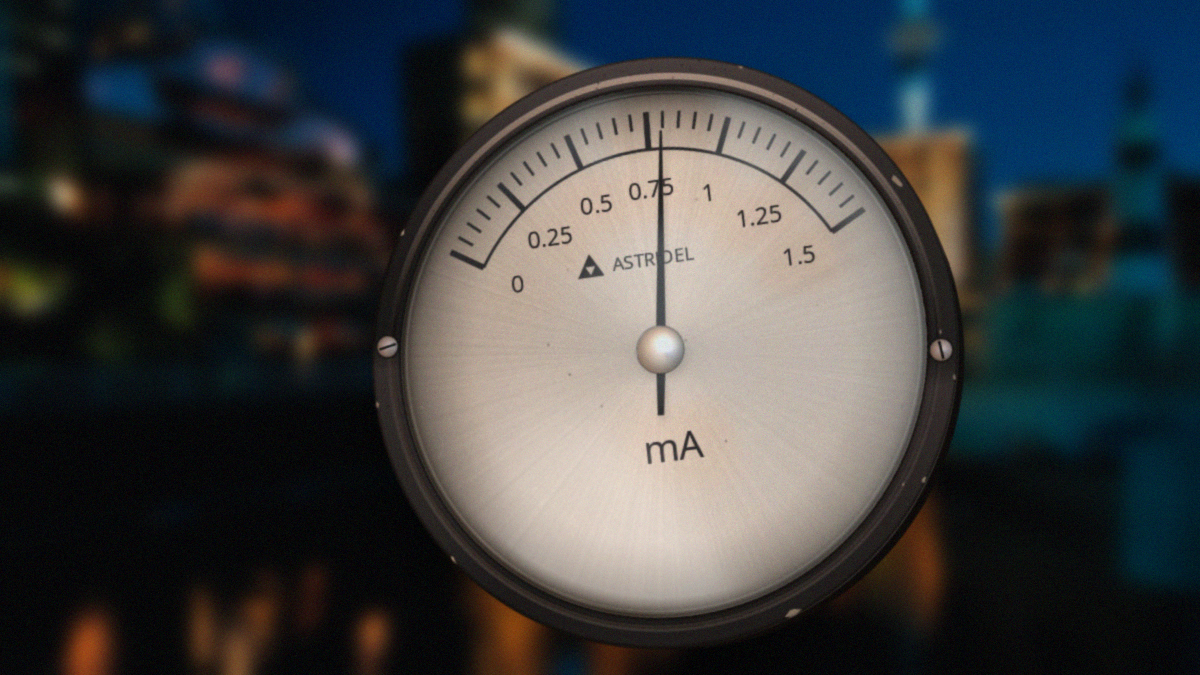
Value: value=0.8 unit=mA
